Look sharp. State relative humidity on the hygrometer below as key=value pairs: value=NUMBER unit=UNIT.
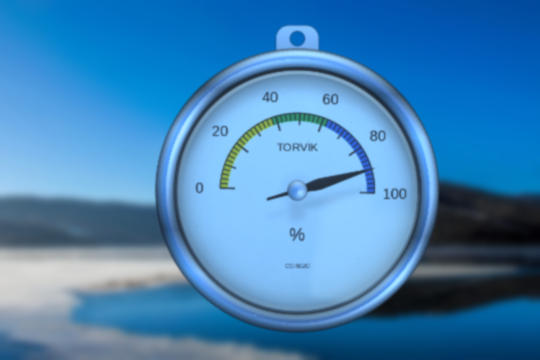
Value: value=90 unit=%
